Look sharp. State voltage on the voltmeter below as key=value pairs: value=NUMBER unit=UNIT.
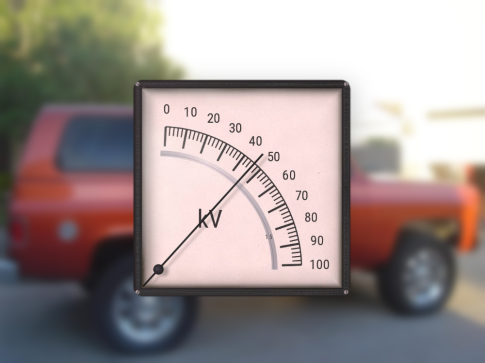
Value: value=46 unit=kV
